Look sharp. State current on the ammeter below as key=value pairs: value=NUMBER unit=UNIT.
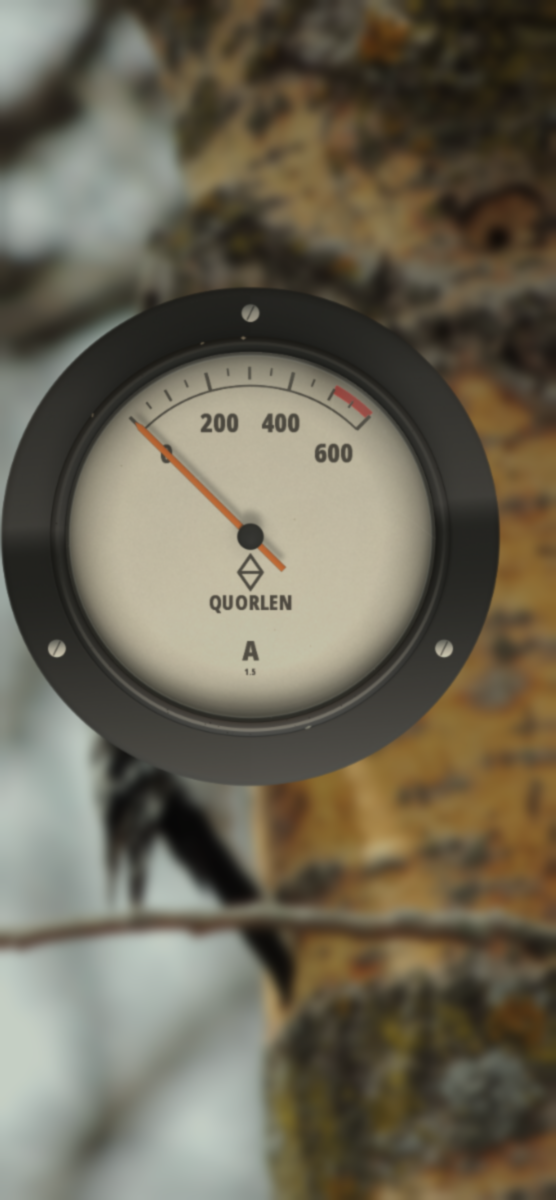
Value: value=0 unit=A
